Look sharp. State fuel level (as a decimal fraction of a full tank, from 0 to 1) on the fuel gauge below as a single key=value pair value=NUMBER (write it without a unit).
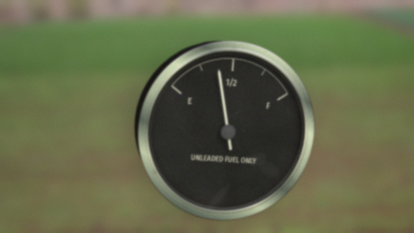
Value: value=0.375
